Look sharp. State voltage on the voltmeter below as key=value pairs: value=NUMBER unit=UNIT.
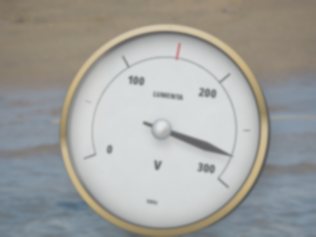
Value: value=275 unit=V
